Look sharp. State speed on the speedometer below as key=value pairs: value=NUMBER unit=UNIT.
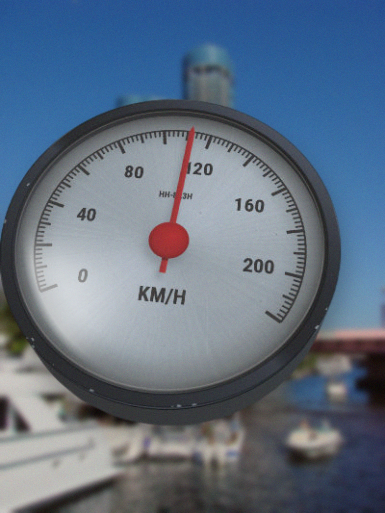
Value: value=112 unit=km/h
